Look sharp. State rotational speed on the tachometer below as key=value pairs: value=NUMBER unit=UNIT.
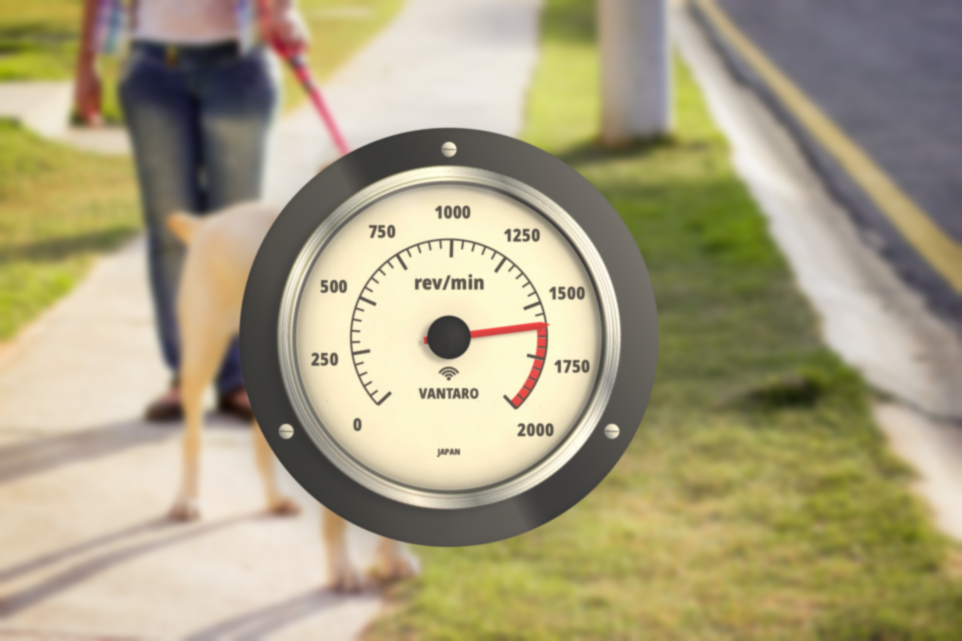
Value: value=1600 unit=rpm
